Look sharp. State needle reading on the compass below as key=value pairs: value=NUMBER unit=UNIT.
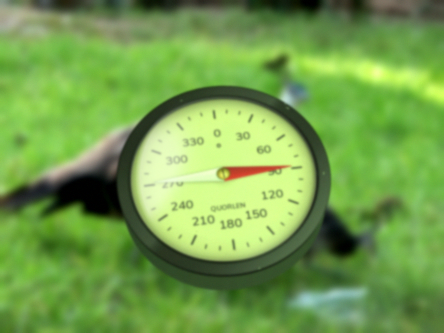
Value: value=90 unit=°
